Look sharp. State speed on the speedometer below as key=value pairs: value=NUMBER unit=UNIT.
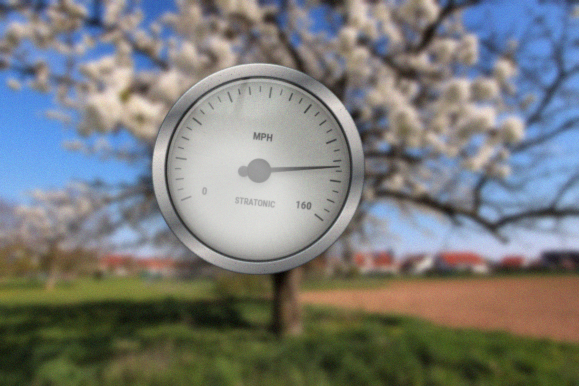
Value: value=132.5 unit=mph
